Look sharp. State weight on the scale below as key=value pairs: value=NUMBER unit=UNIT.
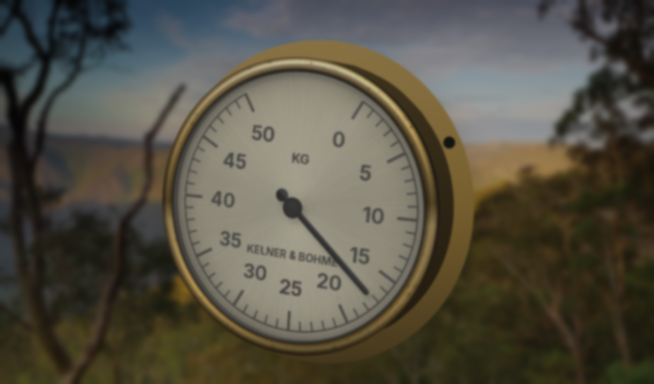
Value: value=17 unit=kg
